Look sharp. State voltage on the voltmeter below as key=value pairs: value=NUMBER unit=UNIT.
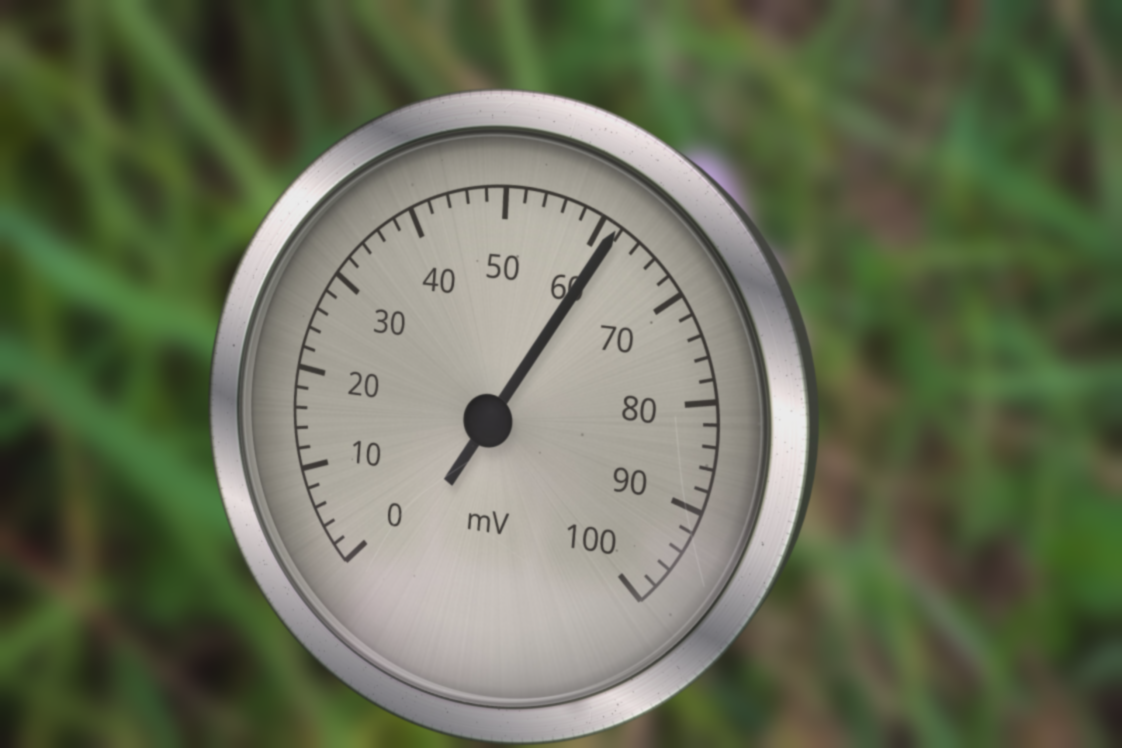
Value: value=62 unit=mV
